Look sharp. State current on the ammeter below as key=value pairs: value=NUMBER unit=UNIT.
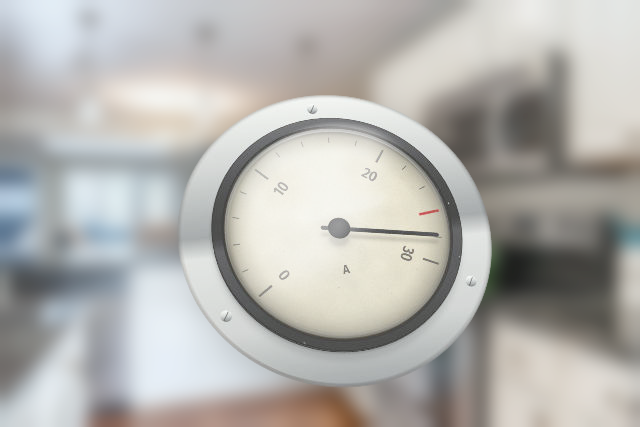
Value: value=28 unit=A
